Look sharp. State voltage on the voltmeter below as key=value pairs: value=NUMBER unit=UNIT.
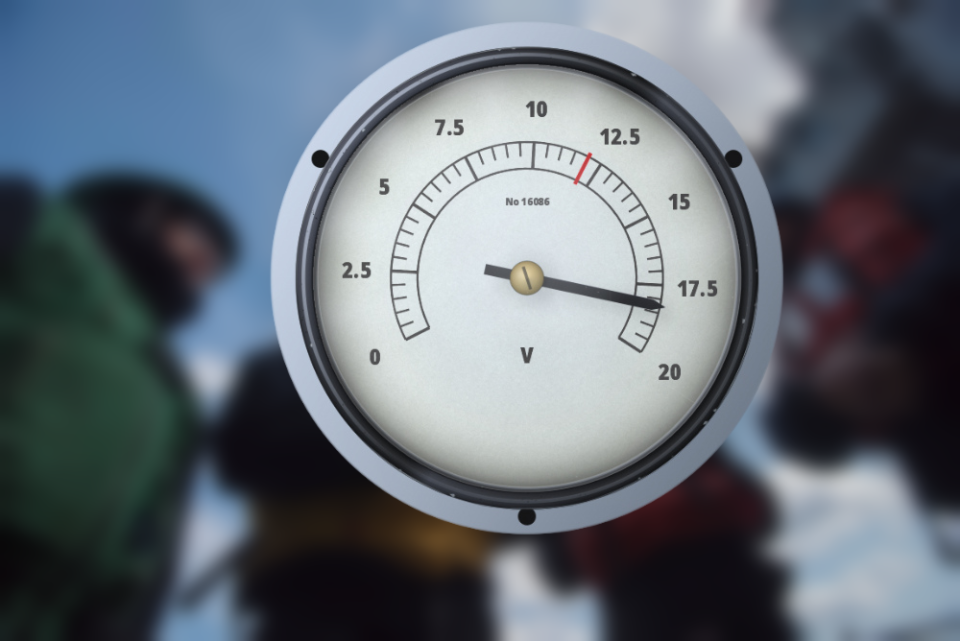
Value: value=18.25 unit=V
